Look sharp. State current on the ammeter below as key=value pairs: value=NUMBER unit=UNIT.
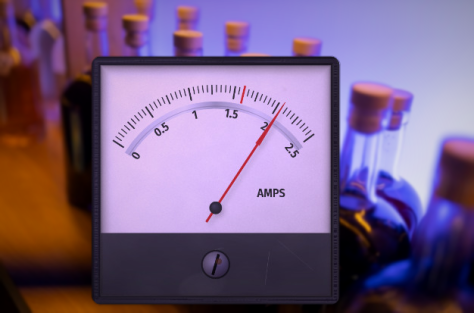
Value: value=2.05 unit=A
